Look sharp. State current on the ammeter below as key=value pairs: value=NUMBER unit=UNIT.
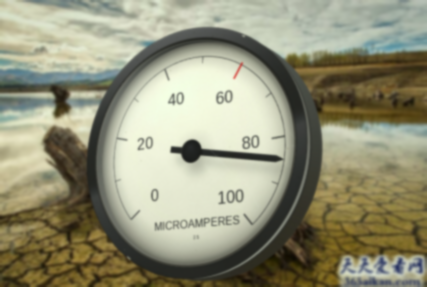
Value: value=85 unit=µA
